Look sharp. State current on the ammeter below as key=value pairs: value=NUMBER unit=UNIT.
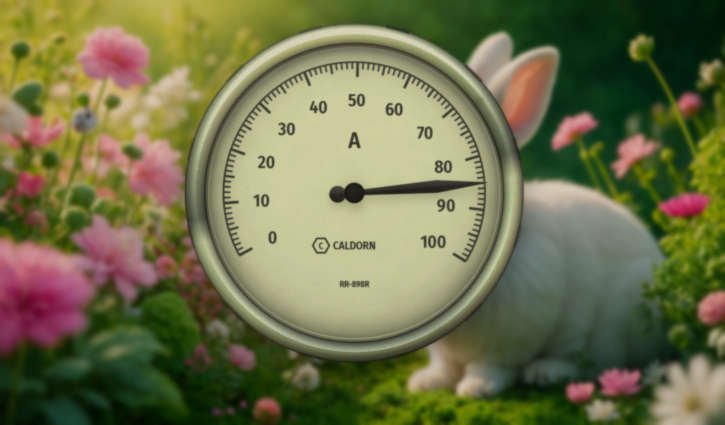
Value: value=85 unit=A
